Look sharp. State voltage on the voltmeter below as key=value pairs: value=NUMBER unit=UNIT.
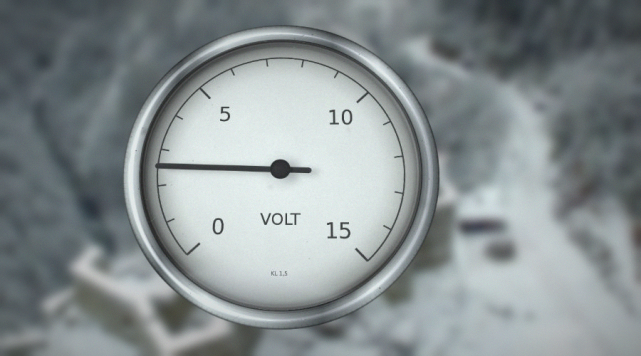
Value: value=2.5 unit=V
